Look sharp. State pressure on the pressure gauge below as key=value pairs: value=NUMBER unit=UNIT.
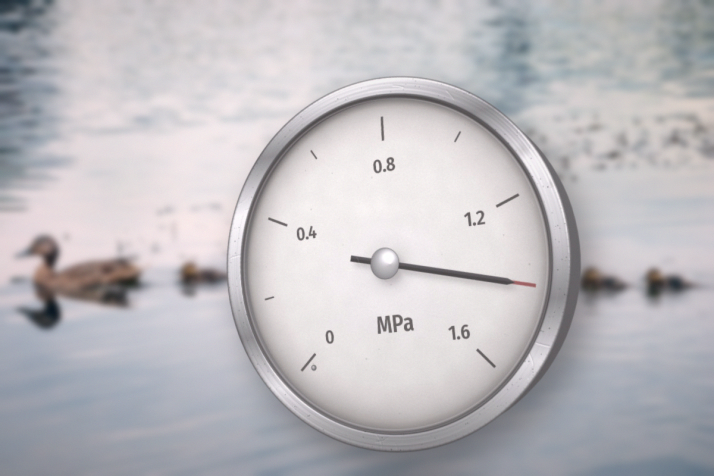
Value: value=1.4 unit=MPa
